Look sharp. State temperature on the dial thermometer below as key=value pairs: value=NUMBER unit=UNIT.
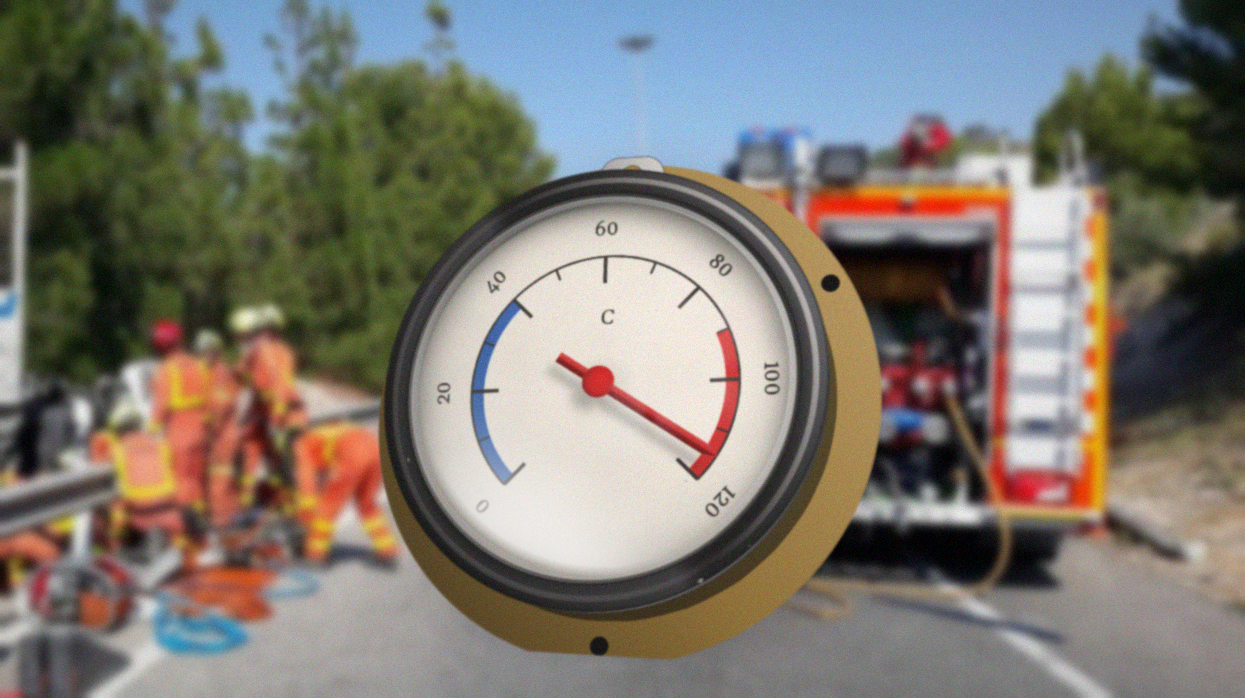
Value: value=115 unit=°C
